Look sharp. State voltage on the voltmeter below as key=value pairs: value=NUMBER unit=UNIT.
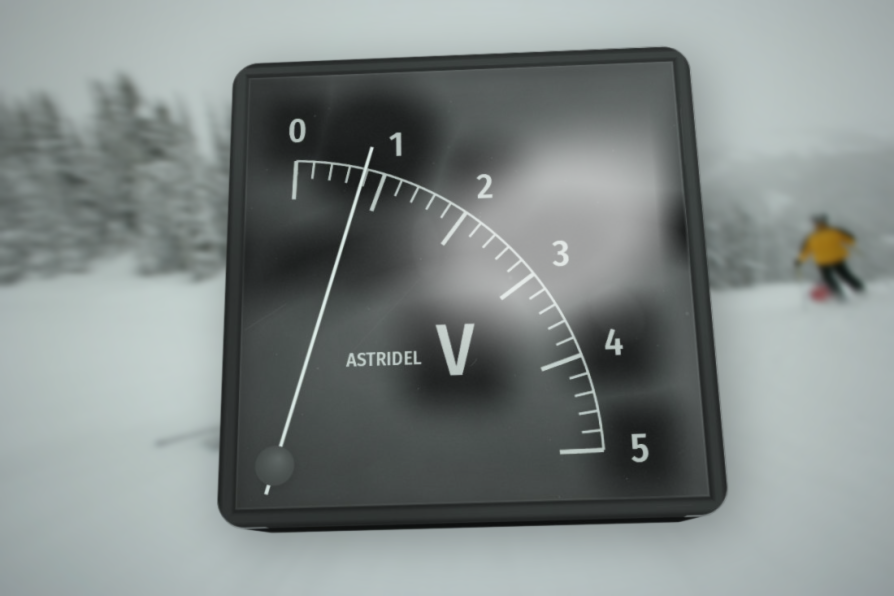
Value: value=0.8 unit=V
